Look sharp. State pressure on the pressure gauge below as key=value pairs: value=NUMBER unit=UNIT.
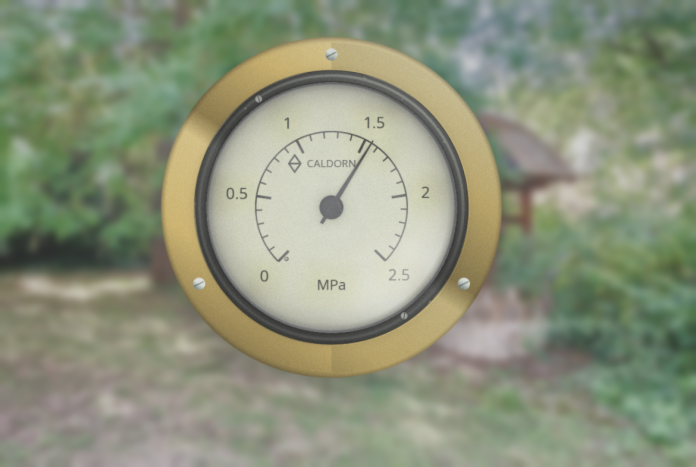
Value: value=1.55 unit=MPa
